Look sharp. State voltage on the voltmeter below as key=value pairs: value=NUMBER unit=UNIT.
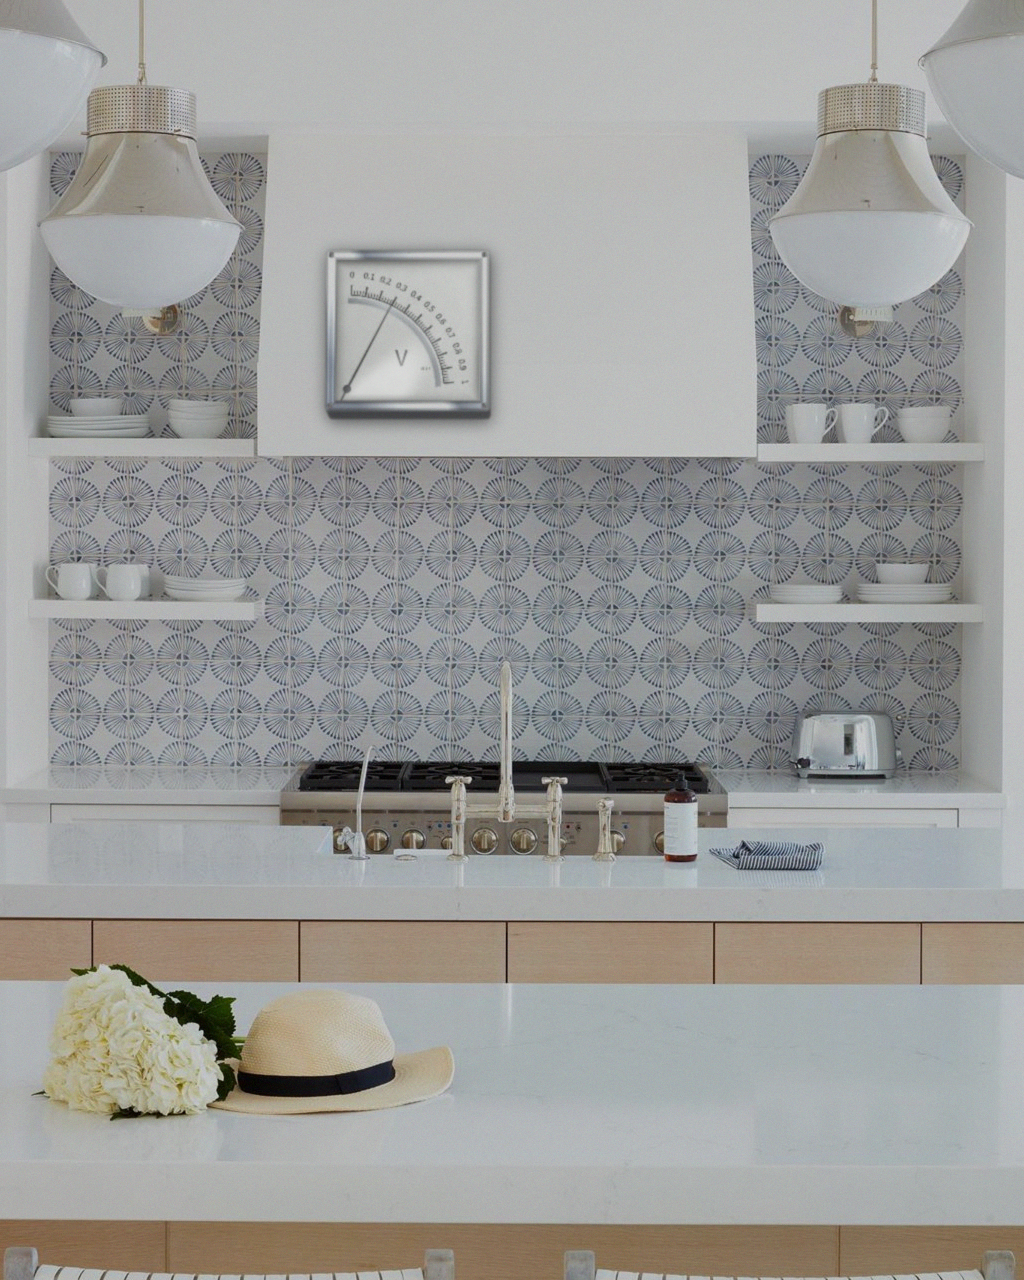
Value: value=0.3 unit=V
